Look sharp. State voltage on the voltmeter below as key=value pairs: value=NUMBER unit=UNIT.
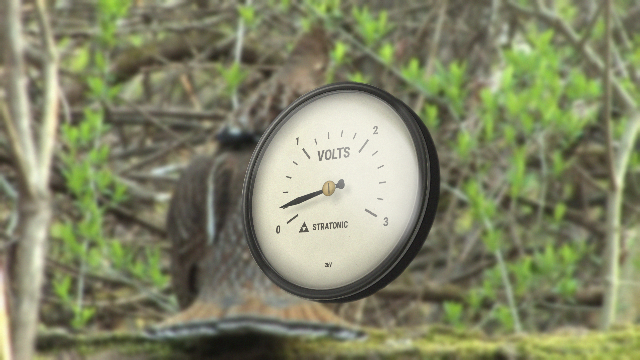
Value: value=0.2 unit=V
